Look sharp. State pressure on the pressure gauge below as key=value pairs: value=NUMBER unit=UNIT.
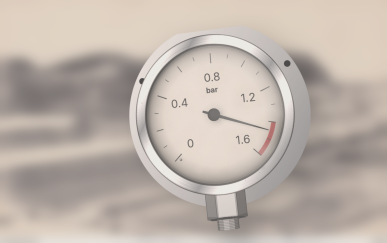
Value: value=1.45 unit=bar
